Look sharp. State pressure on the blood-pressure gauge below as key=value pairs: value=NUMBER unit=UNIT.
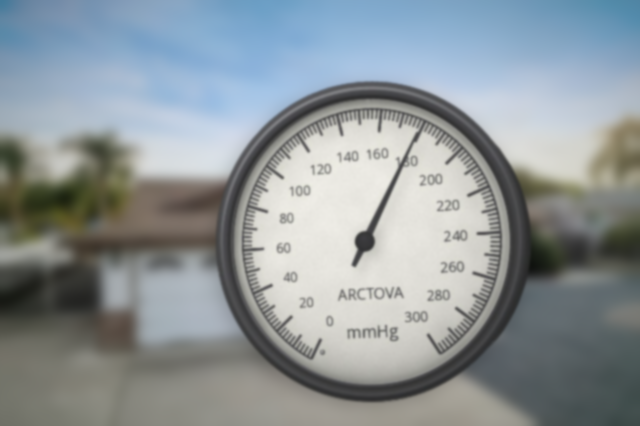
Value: value=180 unit=mmHg
